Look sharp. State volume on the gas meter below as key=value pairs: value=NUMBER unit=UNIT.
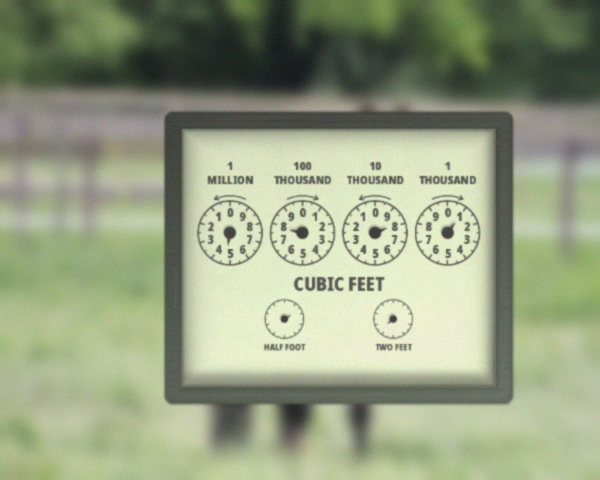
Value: value=478100 unit=ft³
